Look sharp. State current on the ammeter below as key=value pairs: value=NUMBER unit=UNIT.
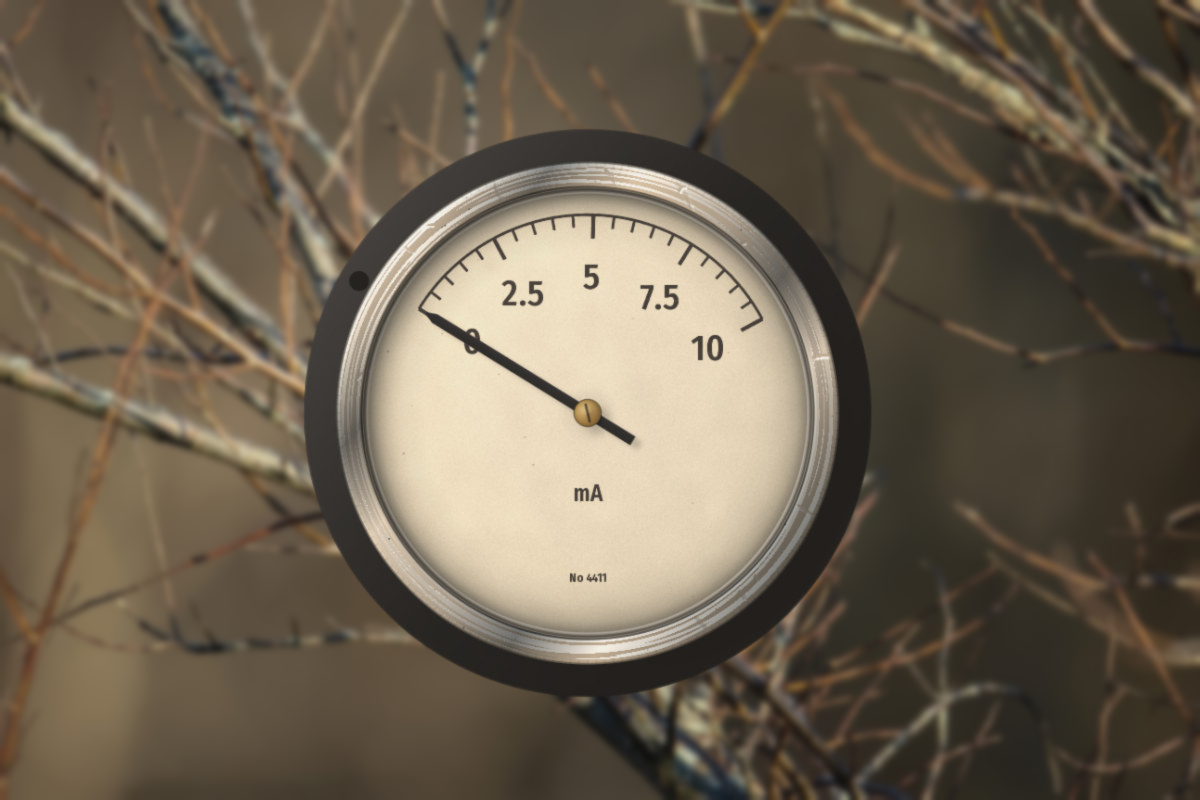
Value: value=0 unit=mA
